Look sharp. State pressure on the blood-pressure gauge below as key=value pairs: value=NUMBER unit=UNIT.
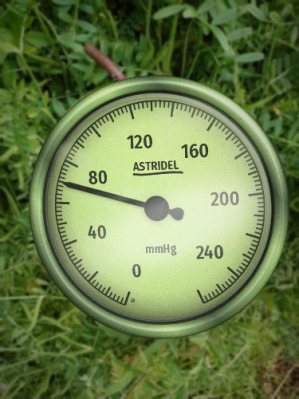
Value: value=70 unit=mmHg
